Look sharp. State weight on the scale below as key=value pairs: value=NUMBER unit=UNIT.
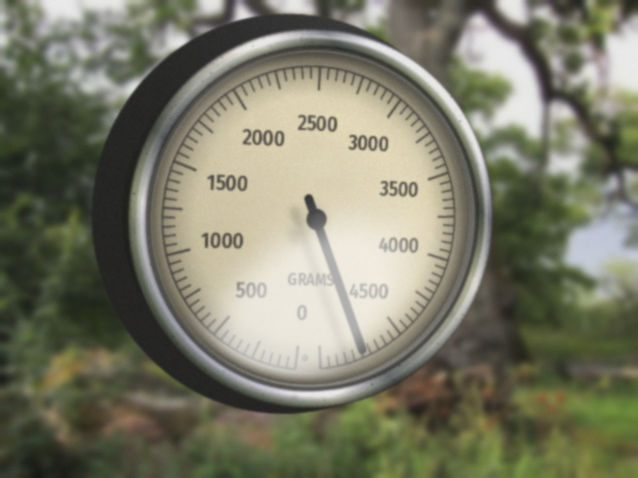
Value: value=4750 unit=g
